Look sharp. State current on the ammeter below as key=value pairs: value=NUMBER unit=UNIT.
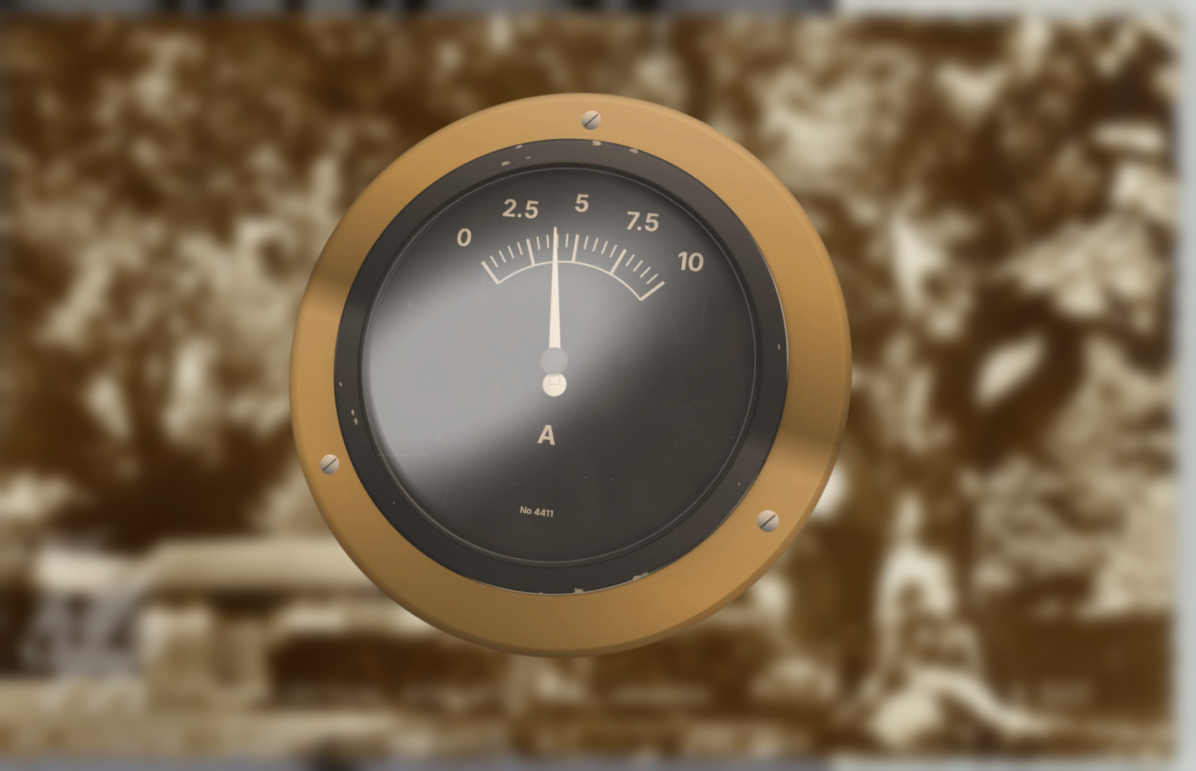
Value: value=4 unit=A
